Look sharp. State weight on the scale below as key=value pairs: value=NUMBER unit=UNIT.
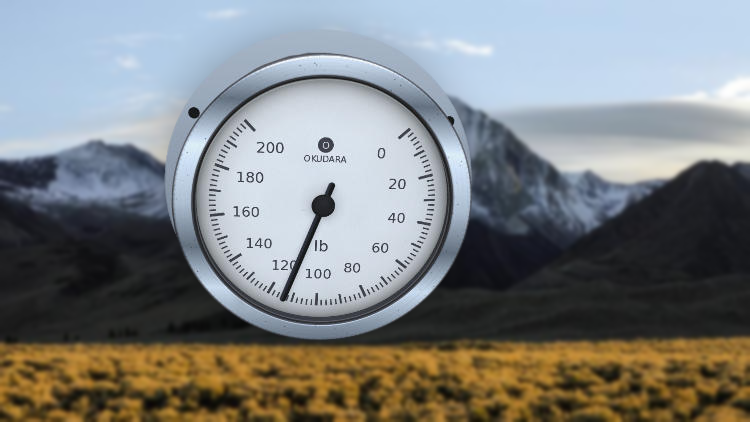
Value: value=114 unit=lb
